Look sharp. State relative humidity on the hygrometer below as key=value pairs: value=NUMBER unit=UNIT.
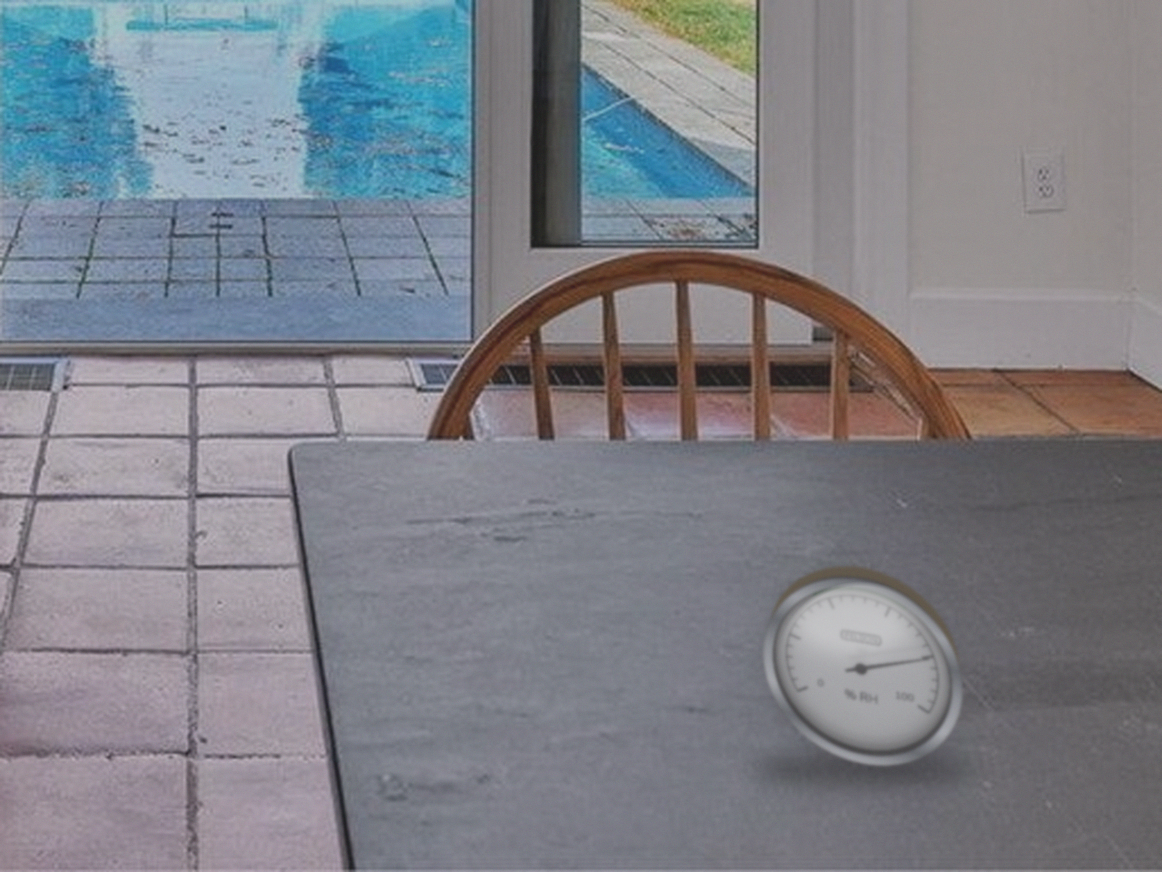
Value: value=80 unit=%
